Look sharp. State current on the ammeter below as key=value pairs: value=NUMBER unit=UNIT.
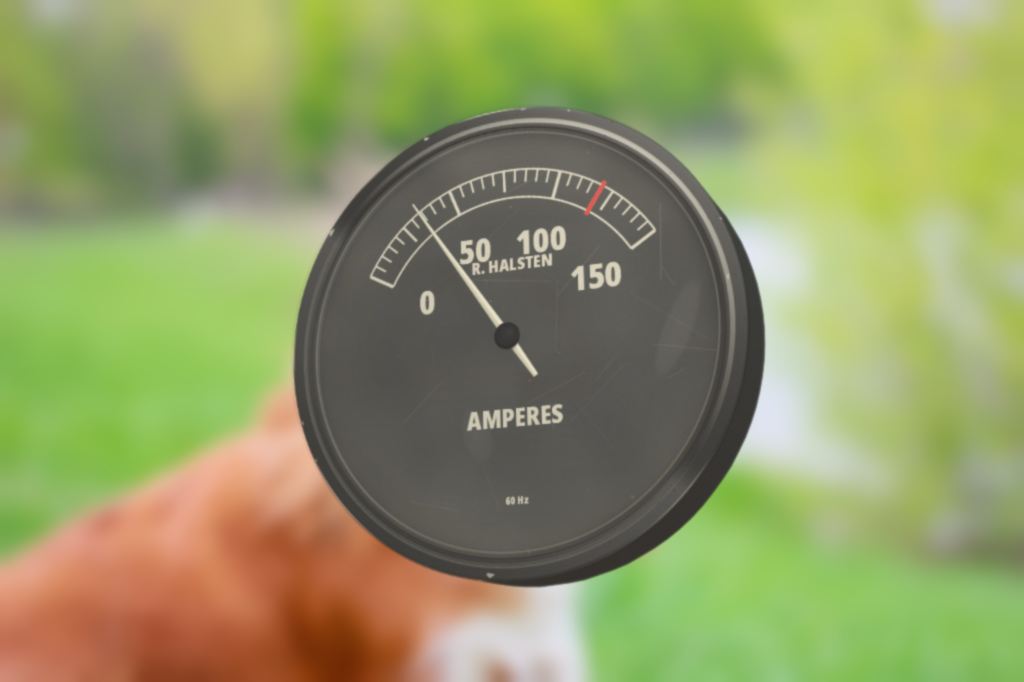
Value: value=35 unit=A
